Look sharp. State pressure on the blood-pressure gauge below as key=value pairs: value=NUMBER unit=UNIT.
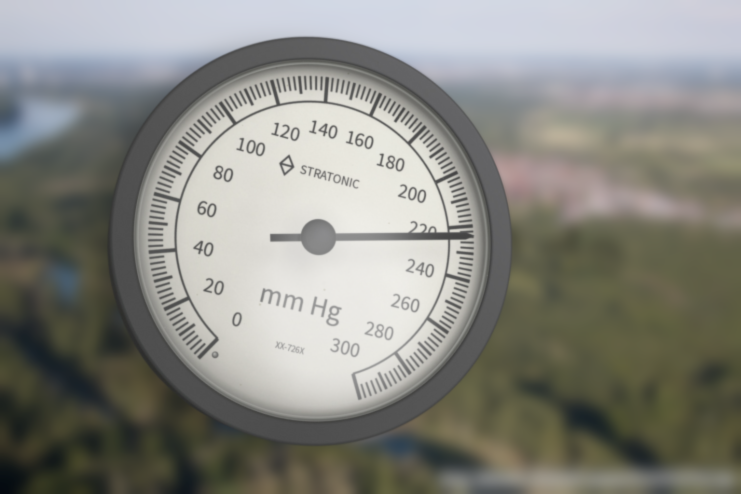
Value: value=224 unit=mmHg
